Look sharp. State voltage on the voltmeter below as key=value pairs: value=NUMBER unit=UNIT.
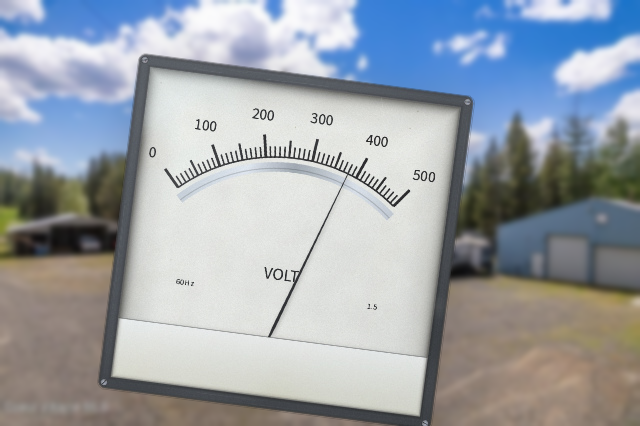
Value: value=380 unit=V
